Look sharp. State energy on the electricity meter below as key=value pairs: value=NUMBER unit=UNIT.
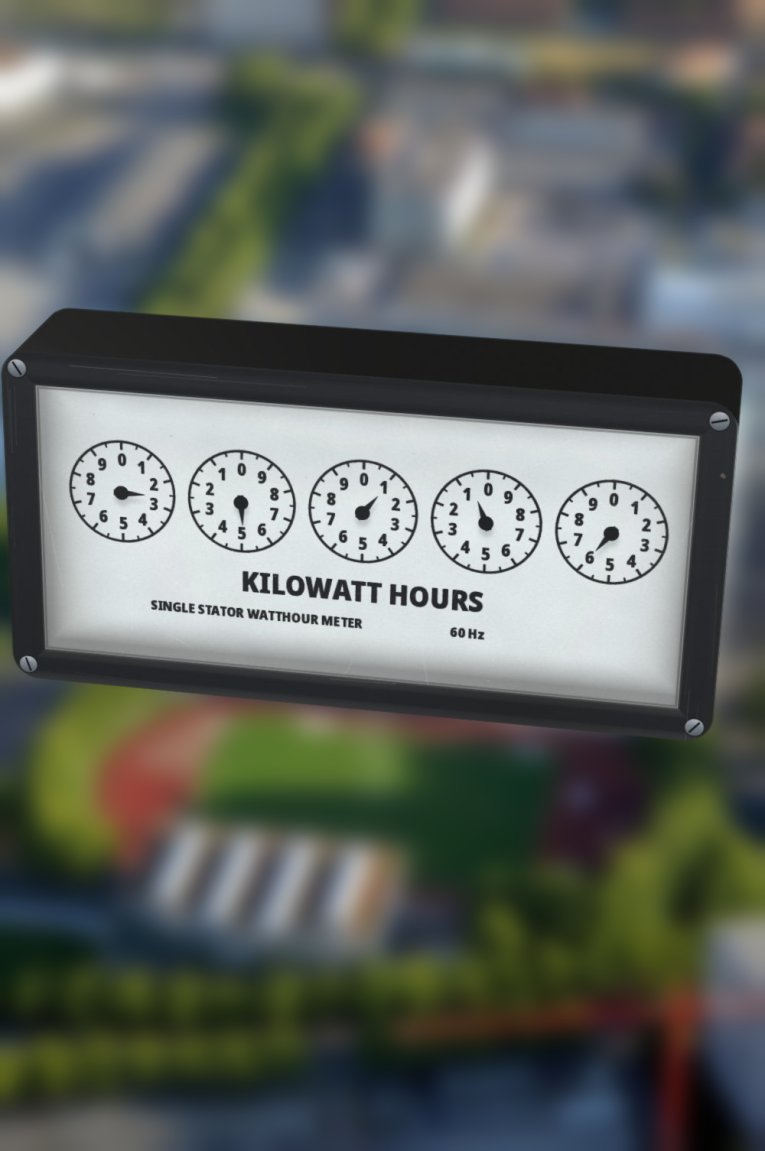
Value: value=25106 unit=kWh
